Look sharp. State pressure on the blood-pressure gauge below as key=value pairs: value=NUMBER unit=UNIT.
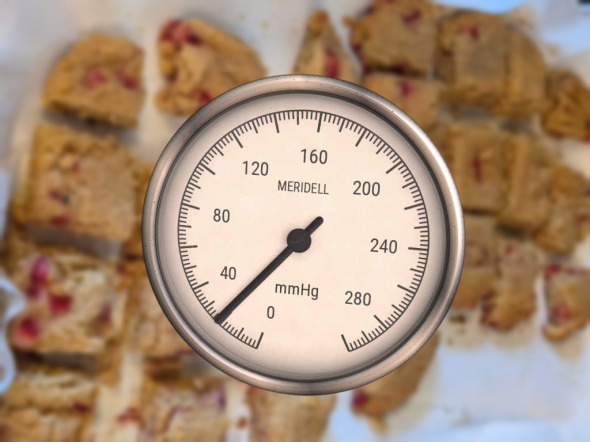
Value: value=22 unit=mmHg
